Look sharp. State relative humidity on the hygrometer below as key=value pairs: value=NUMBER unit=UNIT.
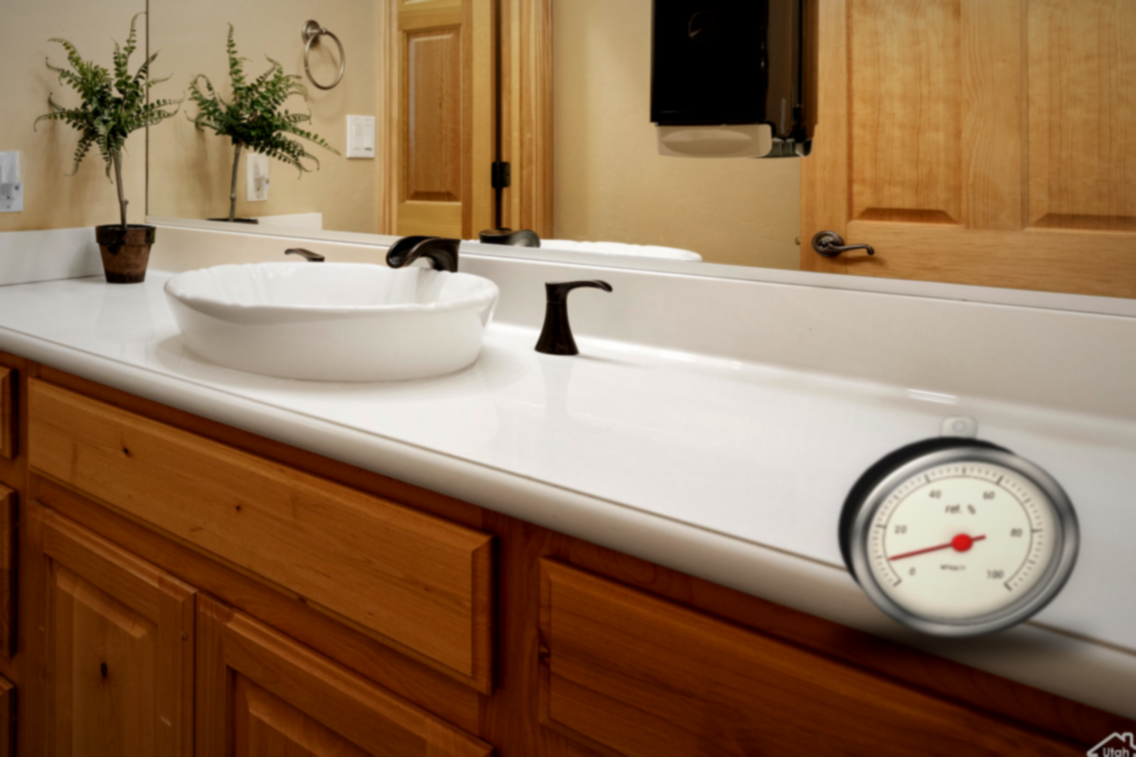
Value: value=10 unit=%
